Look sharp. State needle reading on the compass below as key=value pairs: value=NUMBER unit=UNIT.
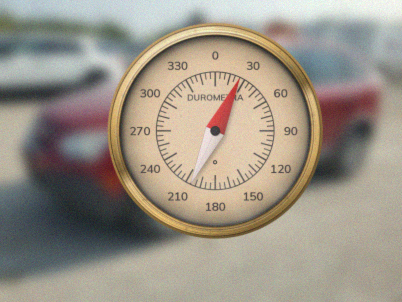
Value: value=25 unit=°
